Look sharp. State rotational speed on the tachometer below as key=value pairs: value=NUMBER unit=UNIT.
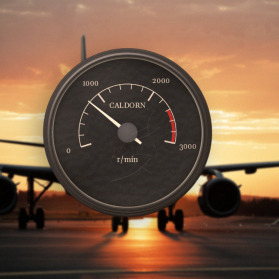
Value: value=800 unit=rpm
